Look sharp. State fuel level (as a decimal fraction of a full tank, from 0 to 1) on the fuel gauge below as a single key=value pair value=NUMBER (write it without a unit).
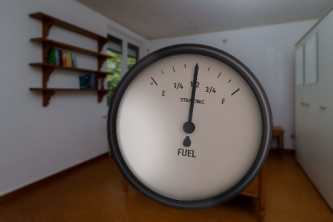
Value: value=0.5
